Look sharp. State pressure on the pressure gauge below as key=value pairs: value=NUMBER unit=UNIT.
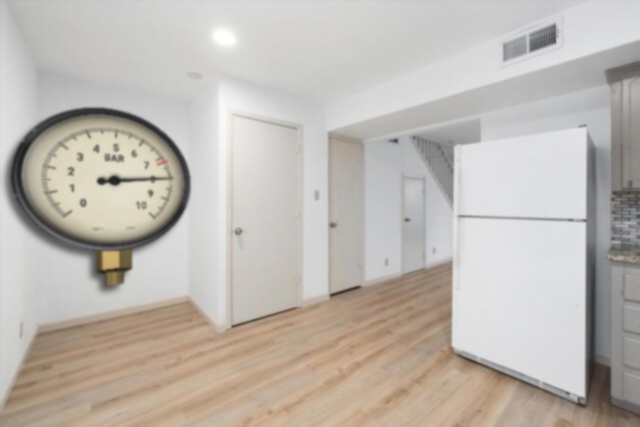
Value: value=8 unit=bar
